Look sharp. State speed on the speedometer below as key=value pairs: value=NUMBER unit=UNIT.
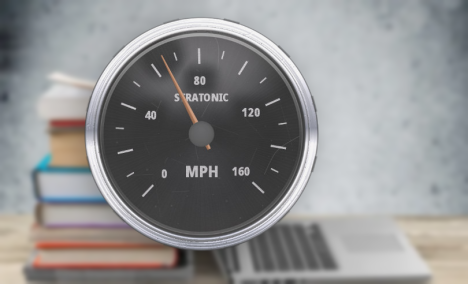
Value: value=65 unit=mph
